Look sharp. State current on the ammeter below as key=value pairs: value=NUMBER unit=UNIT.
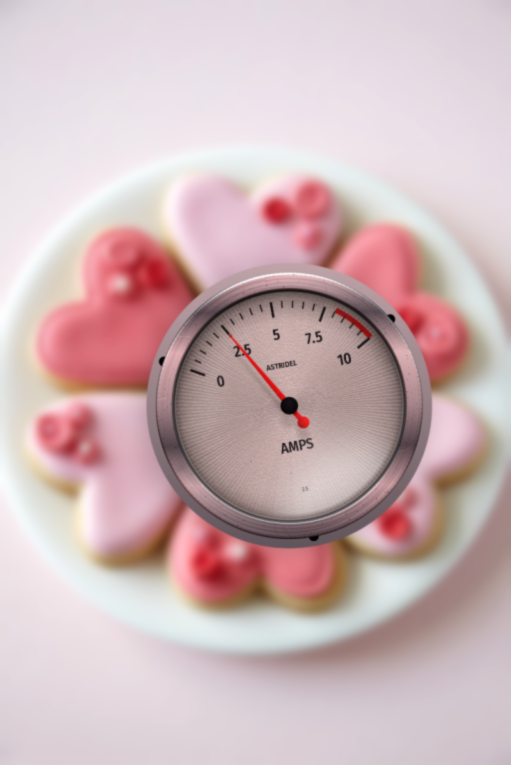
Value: value=2.5 unit=A
